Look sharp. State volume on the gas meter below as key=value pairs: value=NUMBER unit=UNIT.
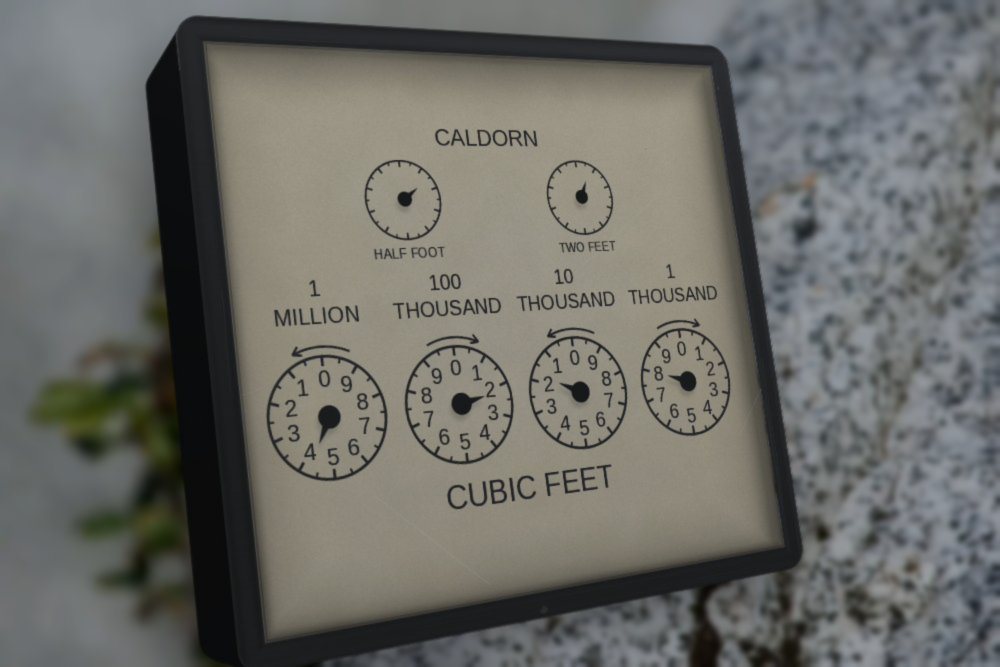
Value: value=421800 unit=ft³
